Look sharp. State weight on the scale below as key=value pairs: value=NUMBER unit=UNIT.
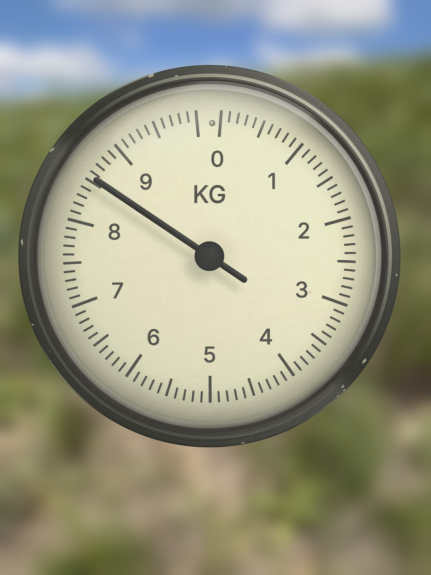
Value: value=8.55 unit=kg
